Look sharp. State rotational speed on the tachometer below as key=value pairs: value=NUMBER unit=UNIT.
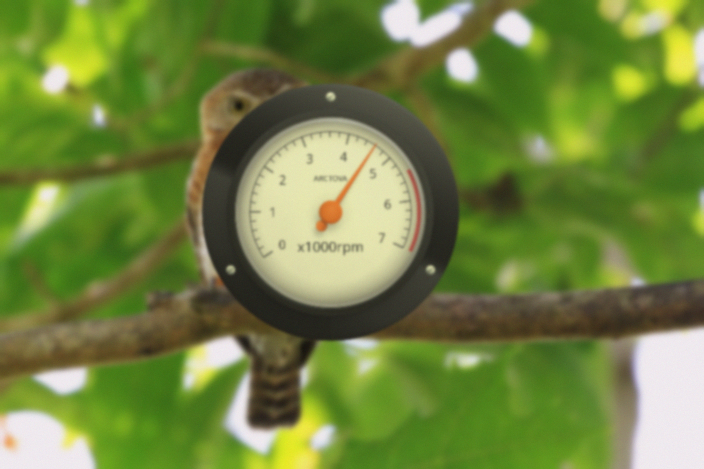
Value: value=4600 unit=rpm
